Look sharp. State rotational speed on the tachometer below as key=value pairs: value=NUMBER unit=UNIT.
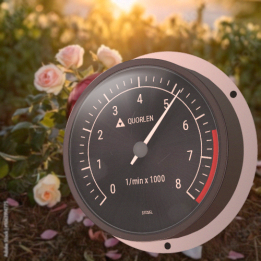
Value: value=5200 unit=rpm
